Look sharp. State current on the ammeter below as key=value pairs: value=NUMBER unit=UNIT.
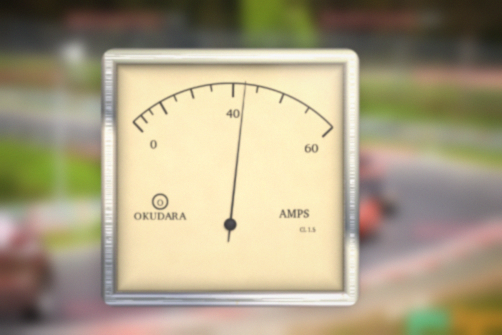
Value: value=42.5 unit=A
